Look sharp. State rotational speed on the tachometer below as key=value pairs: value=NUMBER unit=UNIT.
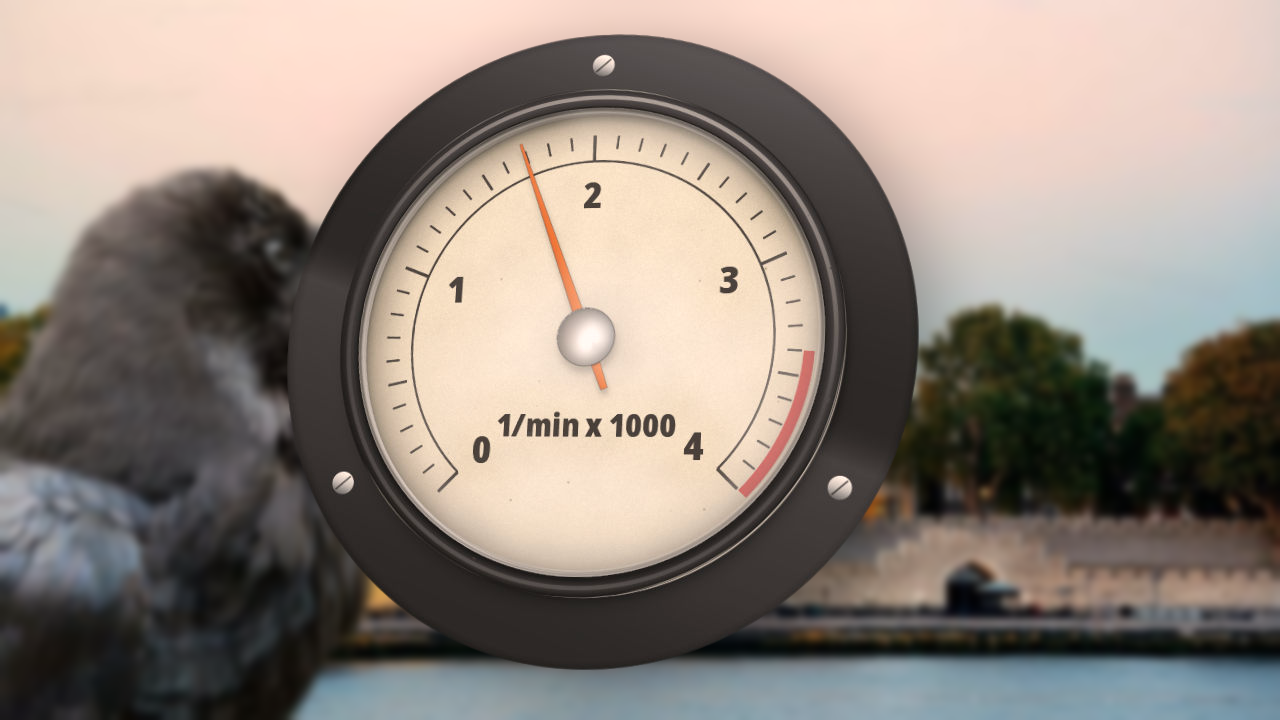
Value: value=1700 unit=rpm
